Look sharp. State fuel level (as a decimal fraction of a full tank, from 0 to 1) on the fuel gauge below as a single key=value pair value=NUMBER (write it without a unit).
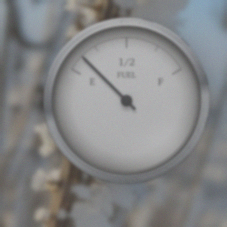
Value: value=0.125
